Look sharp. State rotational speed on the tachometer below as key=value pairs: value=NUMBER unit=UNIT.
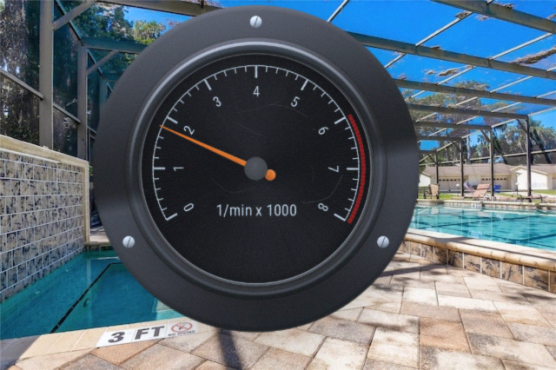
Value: value=1800 unit=rpm
